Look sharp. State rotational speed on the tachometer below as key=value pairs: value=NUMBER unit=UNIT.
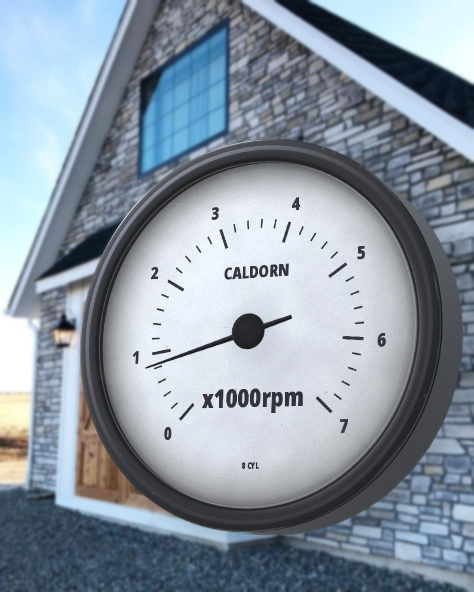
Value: value=800 unit=rpm
